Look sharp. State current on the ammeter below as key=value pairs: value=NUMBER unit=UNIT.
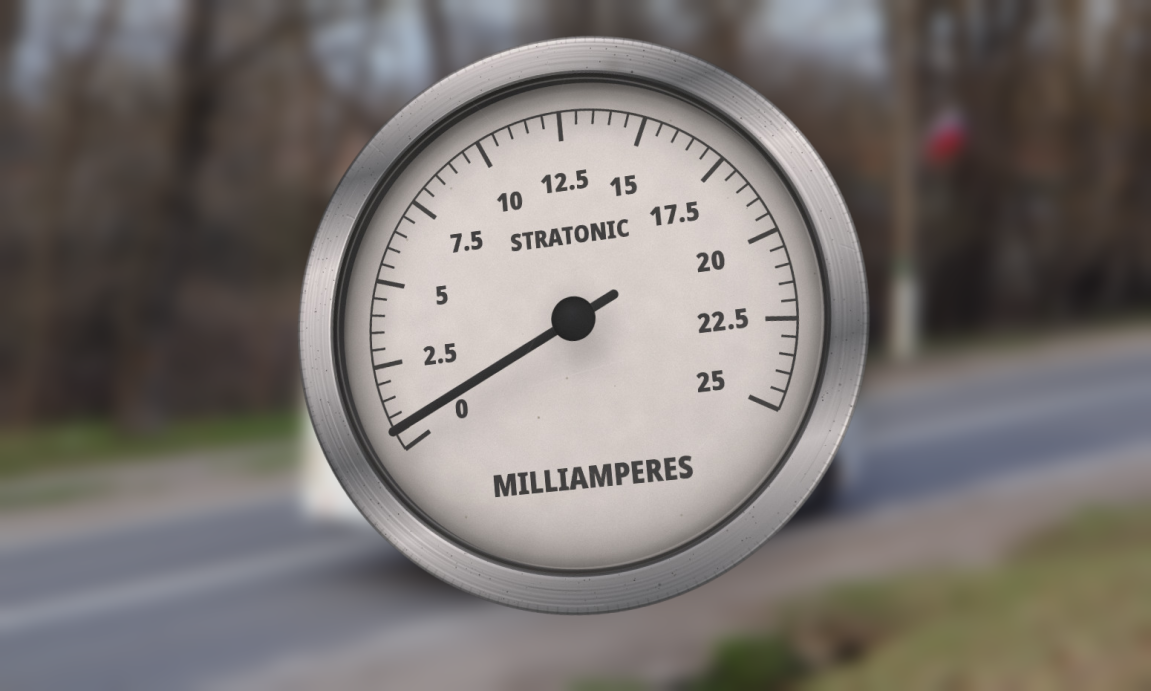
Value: value=0.5 unit=mA
